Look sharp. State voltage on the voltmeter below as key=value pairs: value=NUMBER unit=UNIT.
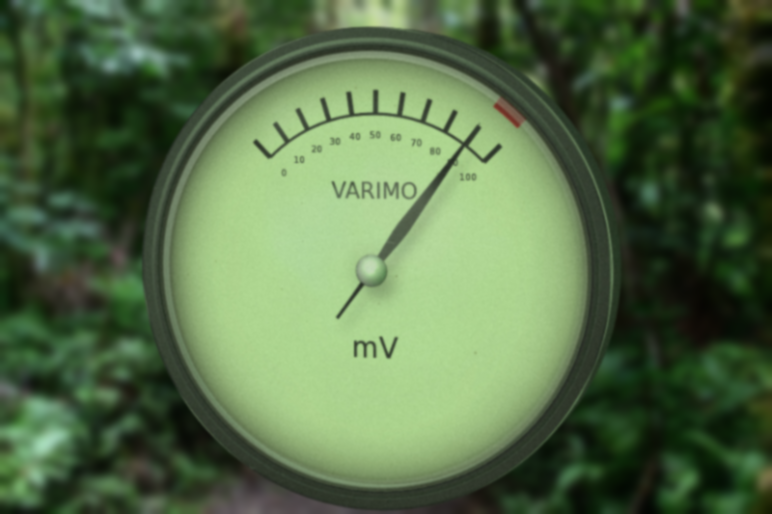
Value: value=90 unit=mV
